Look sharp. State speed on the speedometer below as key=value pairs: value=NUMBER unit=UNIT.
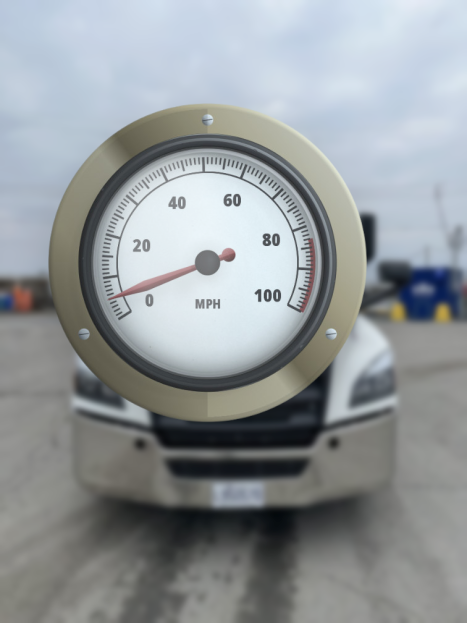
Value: value=5 unit=mph
